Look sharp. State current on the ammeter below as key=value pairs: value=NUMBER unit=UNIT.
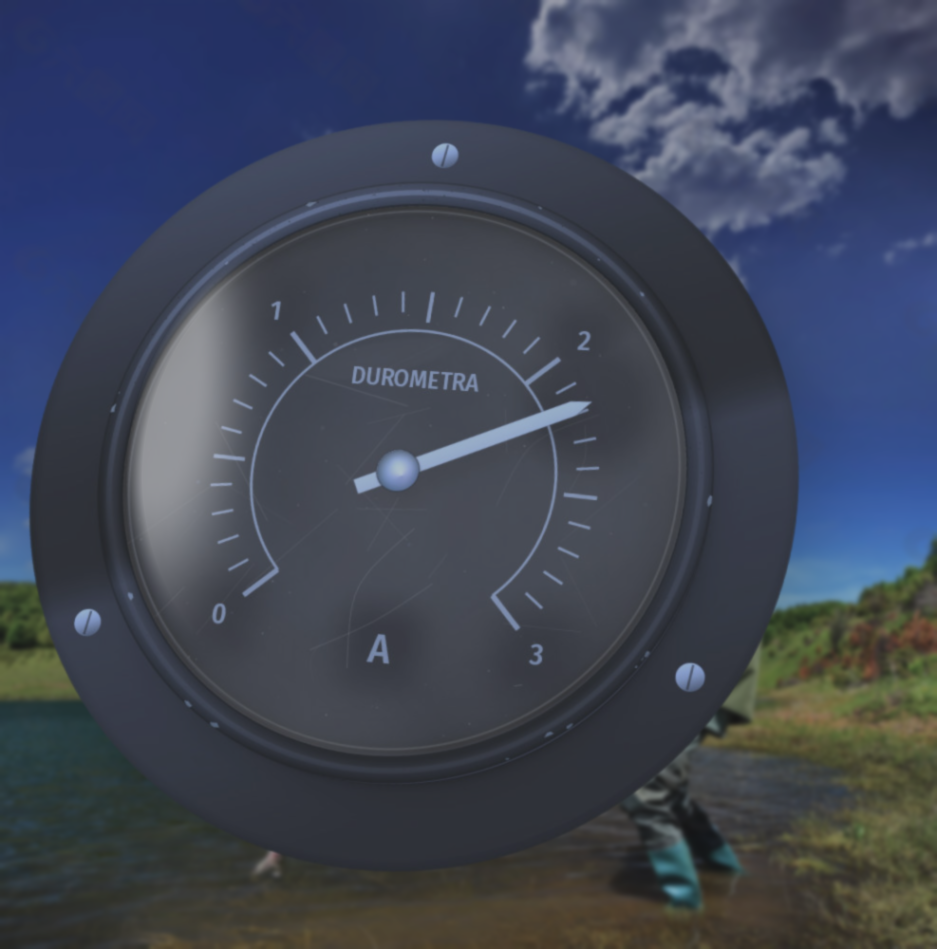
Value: value=2.2 unit=A
